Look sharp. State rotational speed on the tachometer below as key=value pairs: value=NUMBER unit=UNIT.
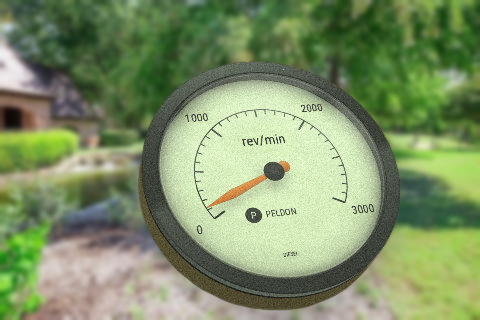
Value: value=100 unit=rpm
